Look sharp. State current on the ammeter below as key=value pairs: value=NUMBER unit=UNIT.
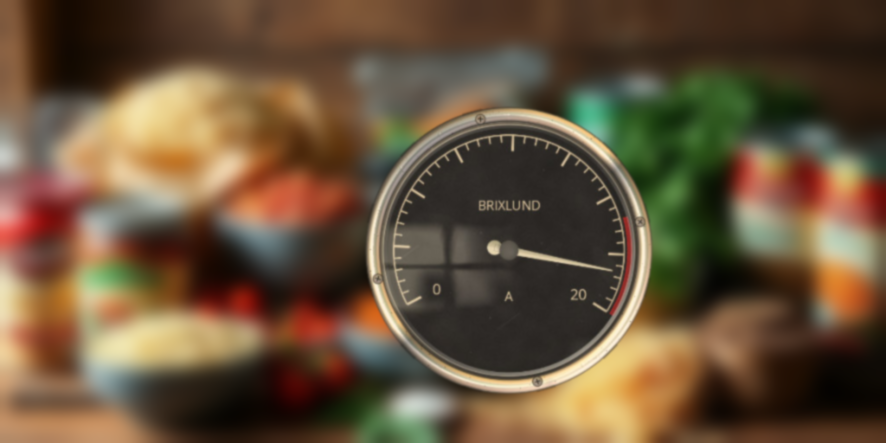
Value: value=18.25 unit=A
